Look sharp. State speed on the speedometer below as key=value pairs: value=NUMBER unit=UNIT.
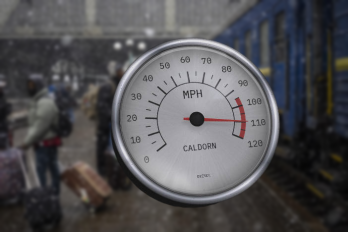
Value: value=110 unit=mph
